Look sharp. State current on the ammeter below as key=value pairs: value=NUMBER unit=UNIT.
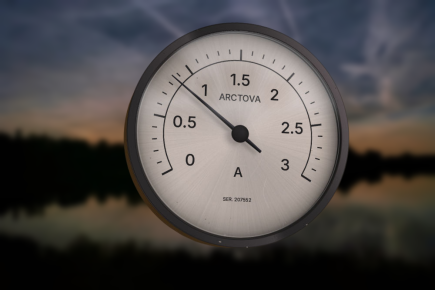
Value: value=0.85 unit=A
